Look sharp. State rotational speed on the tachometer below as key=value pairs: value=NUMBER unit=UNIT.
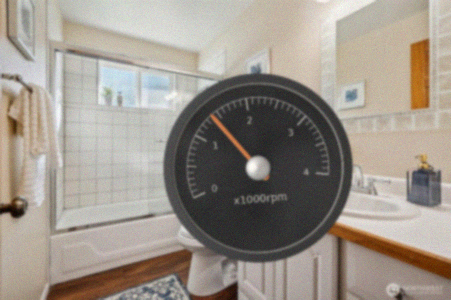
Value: value=1400 unit=rpm
